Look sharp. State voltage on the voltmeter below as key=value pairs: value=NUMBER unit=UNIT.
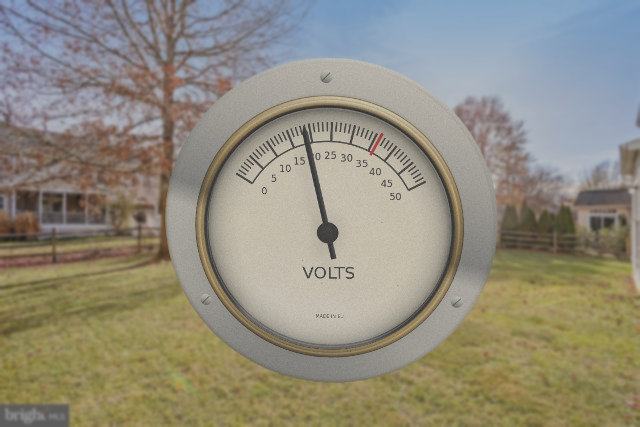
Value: value=19 unit=V
